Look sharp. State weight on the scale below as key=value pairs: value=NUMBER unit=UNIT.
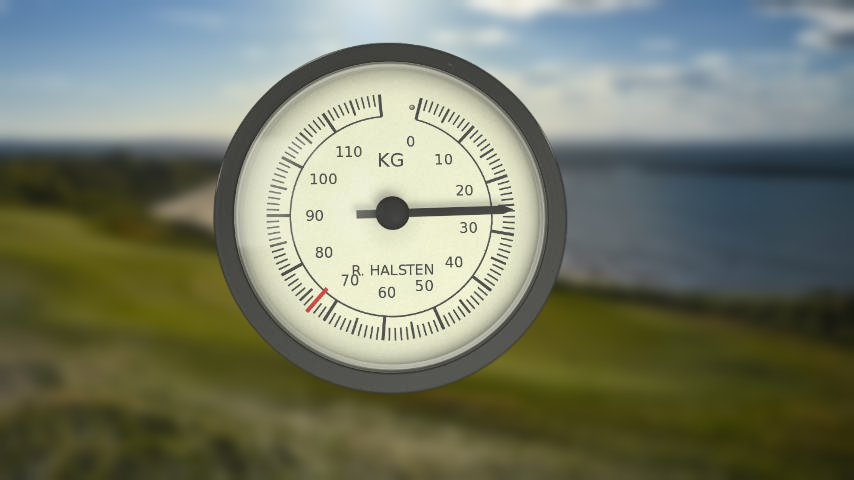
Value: value=26 unit=kg
